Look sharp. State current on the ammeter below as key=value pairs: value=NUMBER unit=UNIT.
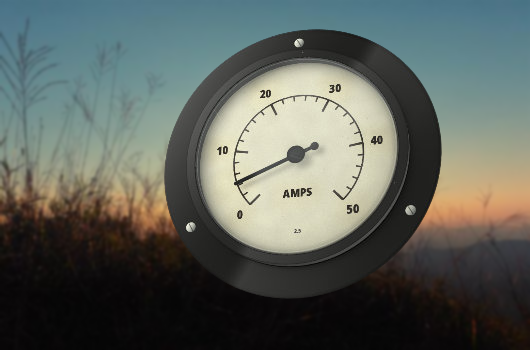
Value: value=4 unit=A
